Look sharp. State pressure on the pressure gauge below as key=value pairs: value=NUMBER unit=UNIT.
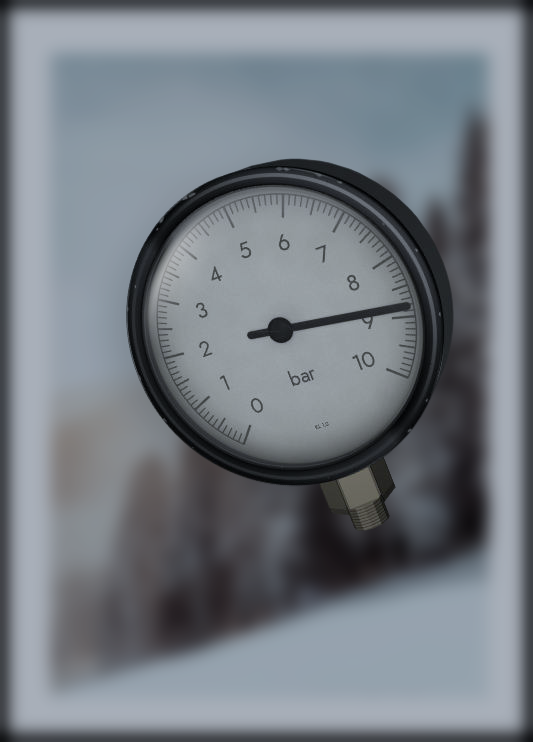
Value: value=8.8 unit=bar
